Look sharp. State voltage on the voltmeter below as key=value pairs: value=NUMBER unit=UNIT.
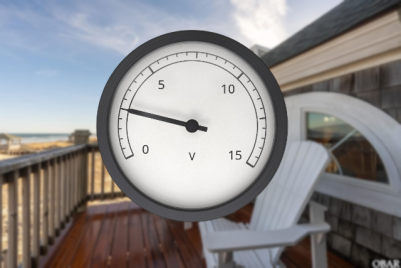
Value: value=2.5 unit=V
